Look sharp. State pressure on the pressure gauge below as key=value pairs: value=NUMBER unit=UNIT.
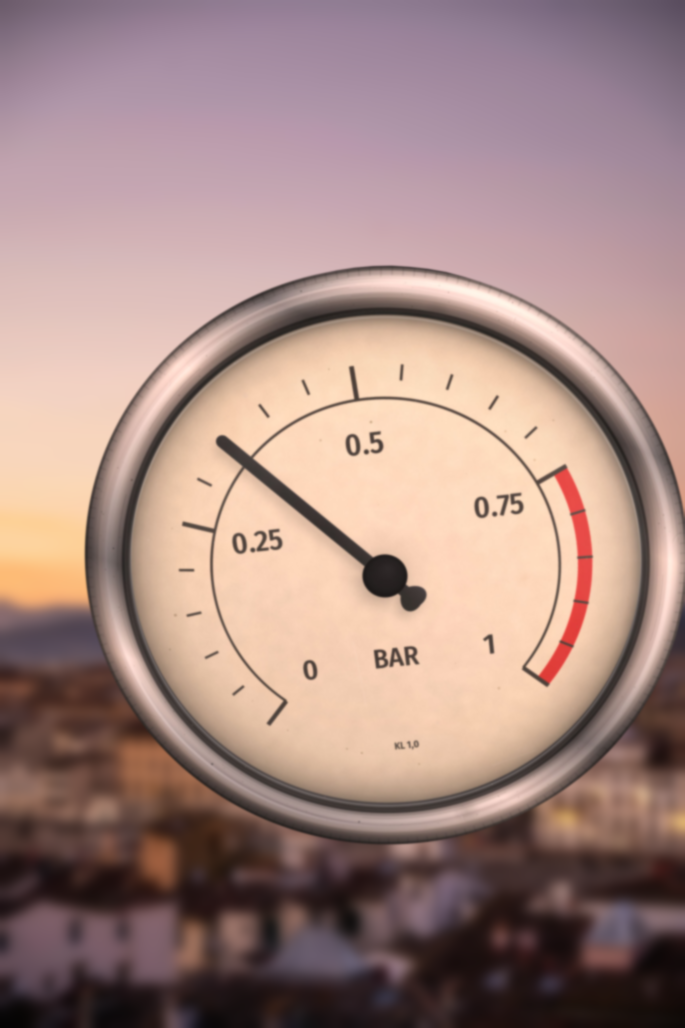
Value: value=0.35 unit=bar
